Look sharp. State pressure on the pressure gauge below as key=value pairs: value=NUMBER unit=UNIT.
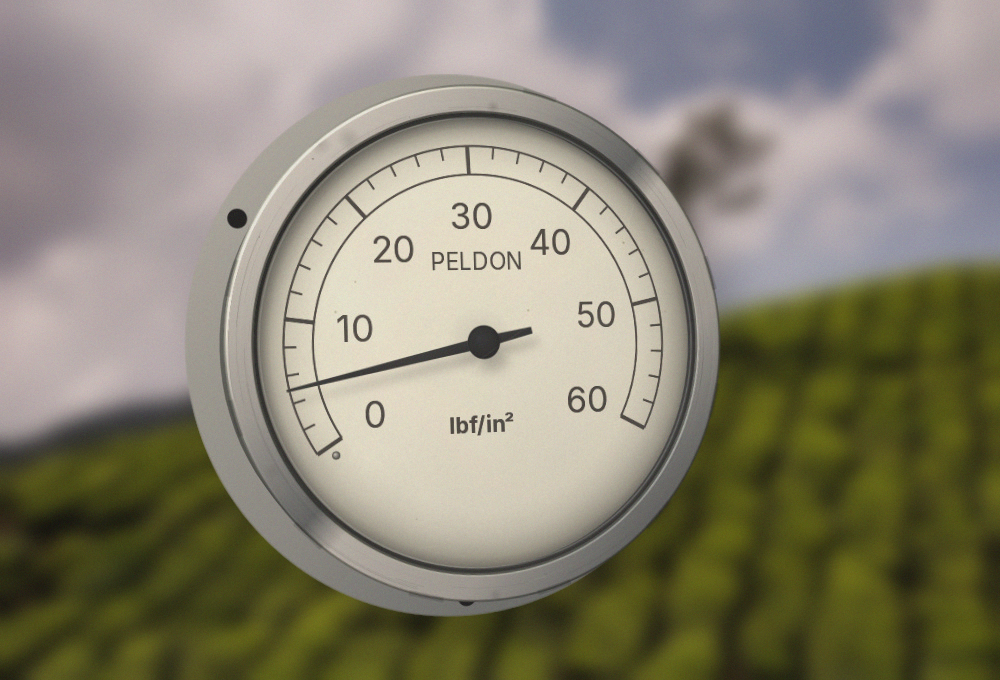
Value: value=5 unit=psi
